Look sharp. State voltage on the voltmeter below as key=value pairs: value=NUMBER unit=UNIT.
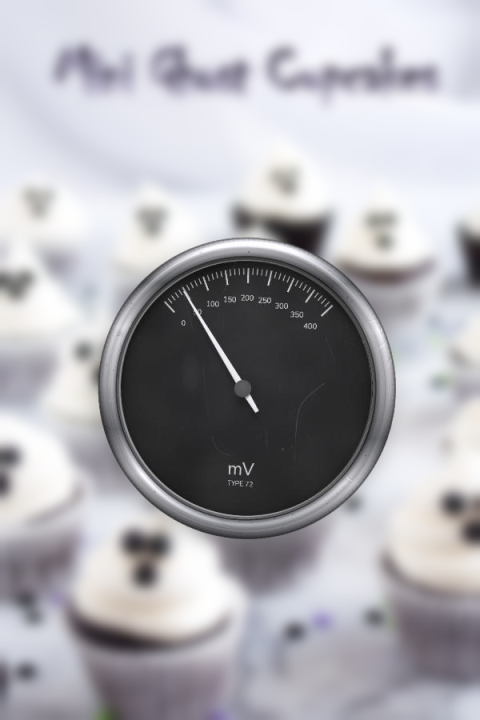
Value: value=50 unit=mV
